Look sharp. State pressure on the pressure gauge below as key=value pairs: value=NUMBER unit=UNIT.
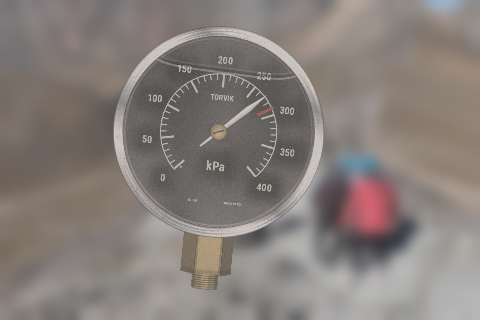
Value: value=270 unit=kPa
